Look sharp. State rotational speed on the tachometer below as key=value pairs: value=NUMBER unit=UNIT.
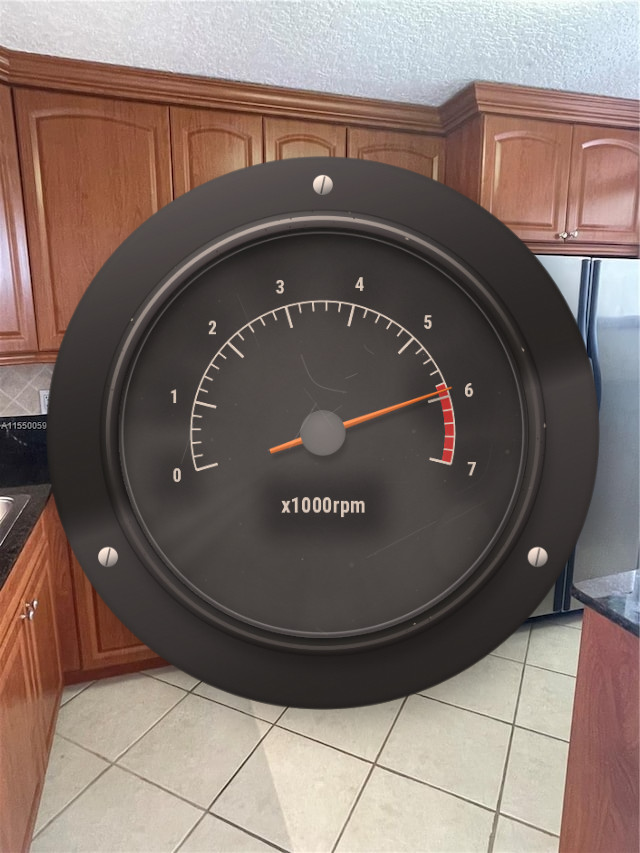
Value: value=5900 unit=rpm
